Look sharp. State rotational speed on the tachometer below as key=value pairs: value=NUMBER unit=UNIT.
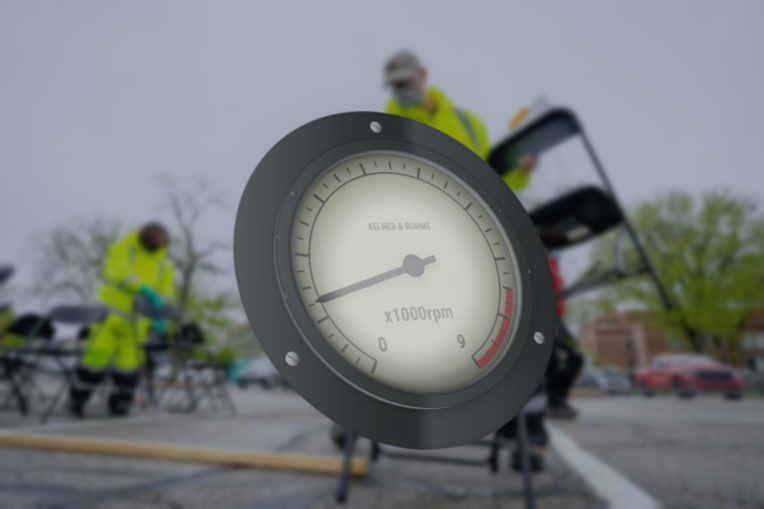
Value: value=1250 unit=rpm
